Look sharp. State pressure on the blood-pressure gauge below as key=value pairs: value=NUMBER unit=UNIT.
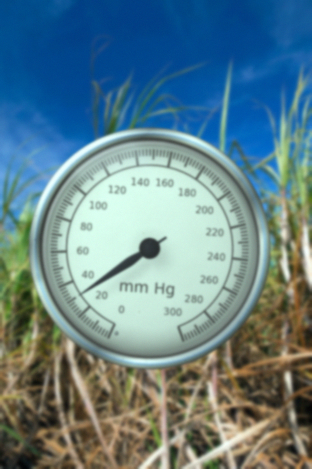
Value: value=30 unit=mmHg
